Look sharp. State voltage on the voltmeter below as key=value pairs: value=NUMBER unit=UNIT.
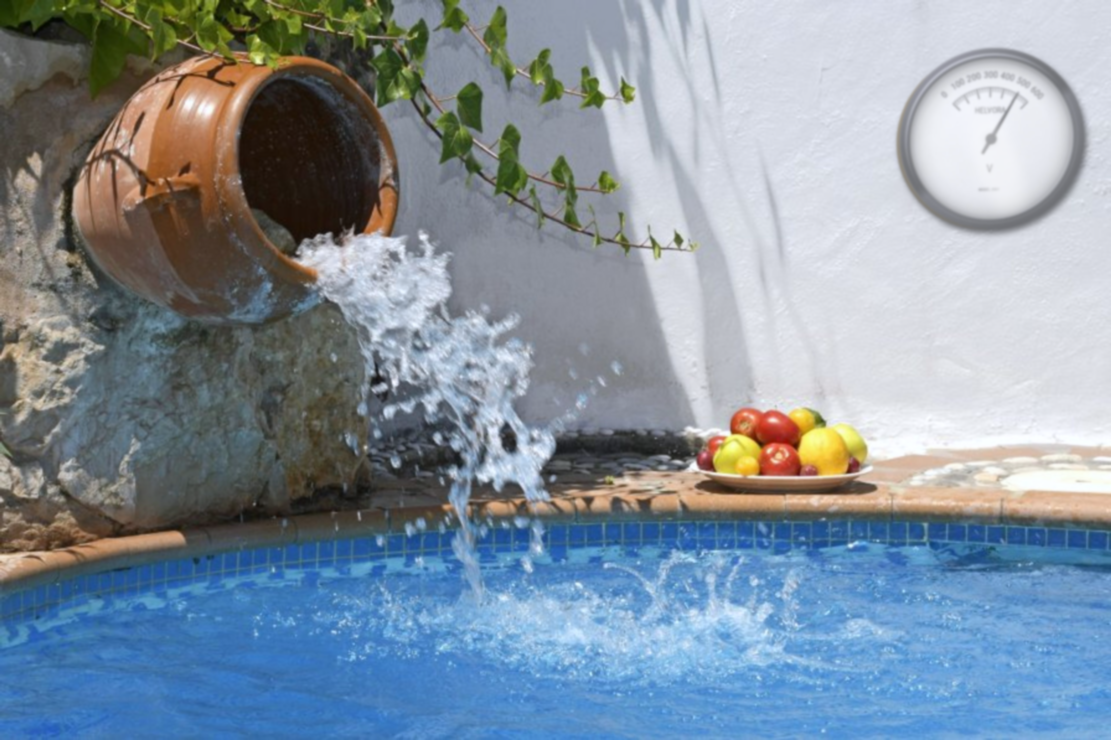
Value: value=500 unit=V
